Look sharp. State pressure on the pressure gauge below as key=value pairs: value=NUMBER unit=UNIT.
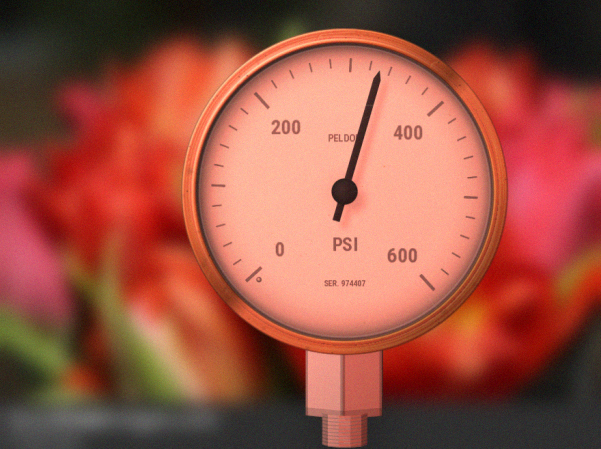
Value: value=330 unit=psi
